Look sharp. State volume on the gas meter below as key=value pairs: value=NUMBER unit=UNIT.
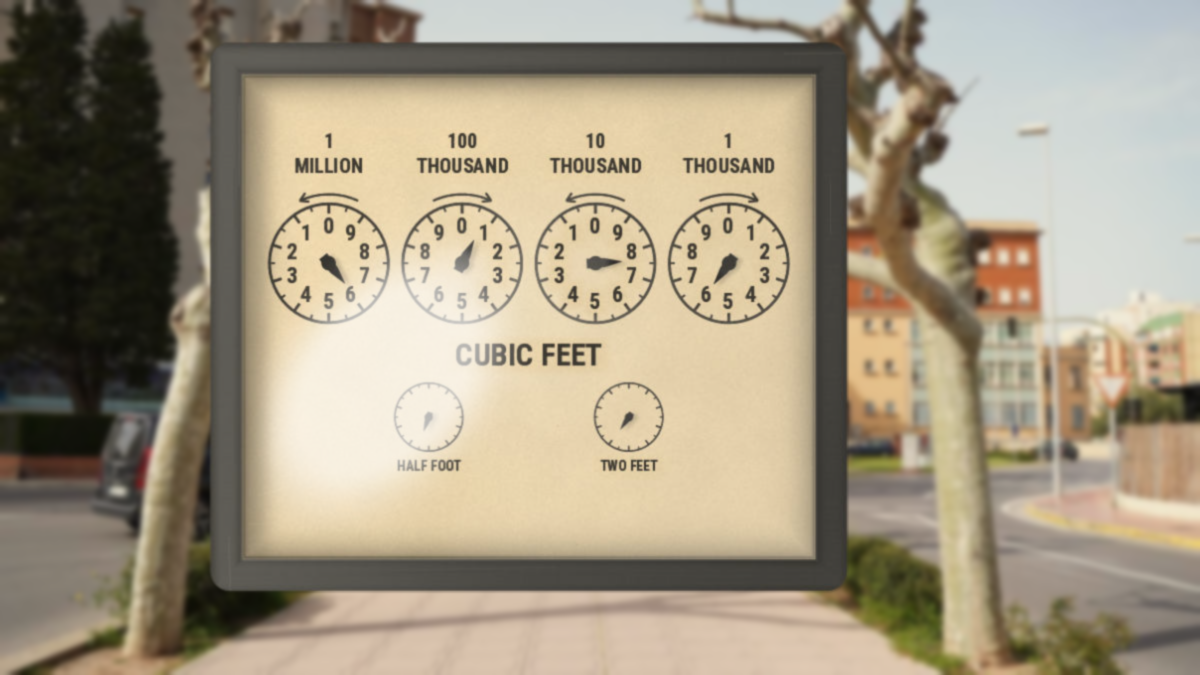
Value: value=607600 unit=ft³
